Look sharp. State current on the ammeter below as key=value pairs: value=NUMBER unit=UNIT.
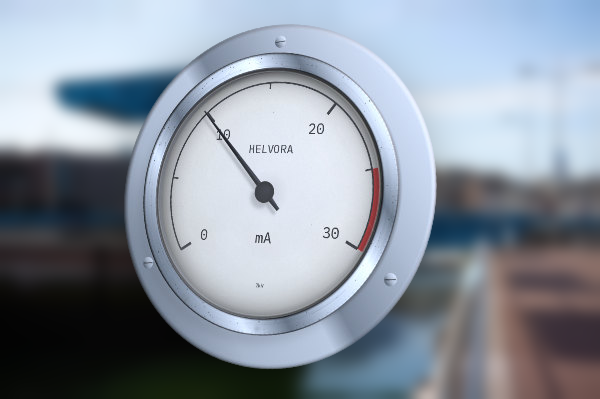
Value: value=10 unit=mA
